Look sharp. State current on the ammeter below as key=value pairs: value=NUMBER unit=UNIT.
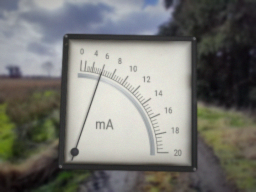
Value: value=6 unit=mA
